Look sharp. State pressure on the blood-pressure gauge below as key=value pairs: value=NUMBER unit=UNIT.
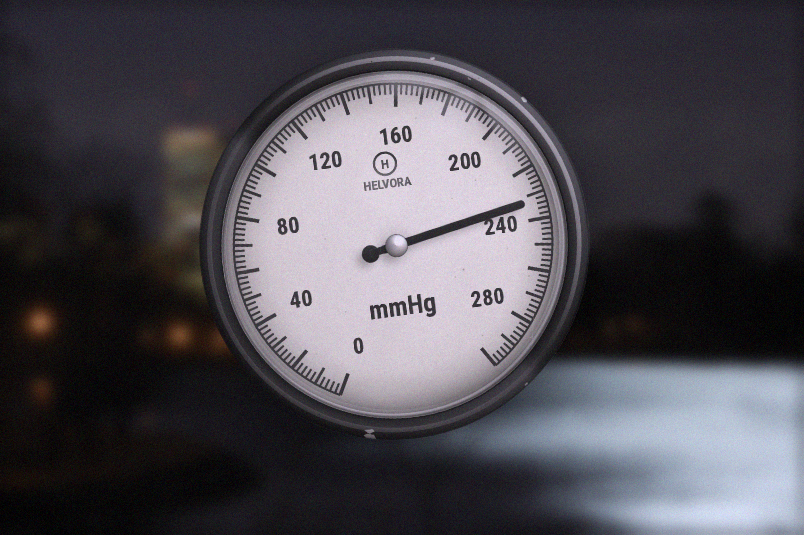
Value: value=232 unit=mmHg
